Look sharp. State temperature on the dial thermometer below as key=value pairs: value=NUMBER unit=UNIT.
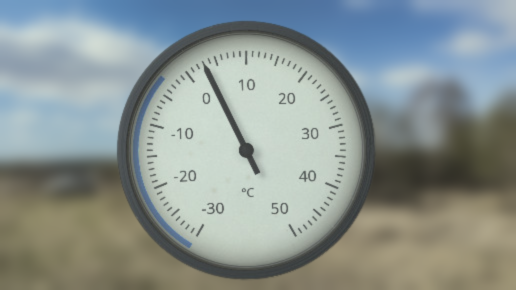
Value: value=3 unit=°C
